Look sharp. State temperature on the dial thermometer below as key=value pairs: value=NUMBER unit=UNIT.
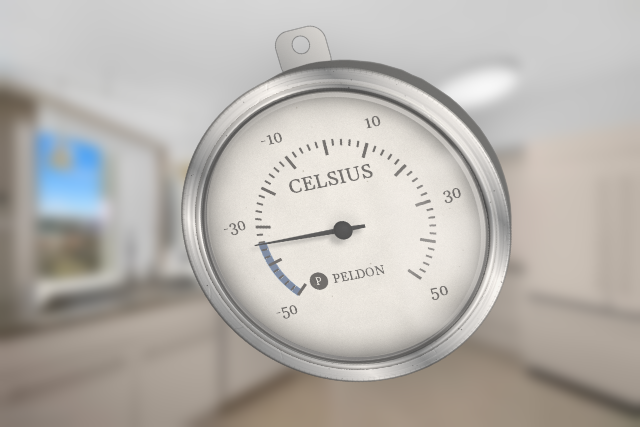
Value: value=-34 unit=°C
